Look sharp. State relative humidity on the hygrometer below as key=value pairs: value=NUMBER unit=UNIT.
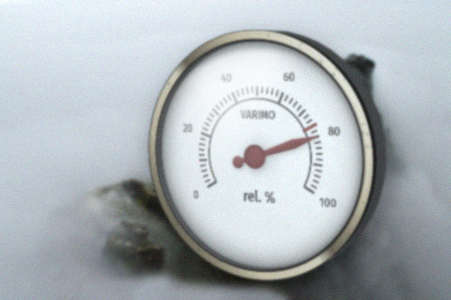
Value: value=80 unit=%
